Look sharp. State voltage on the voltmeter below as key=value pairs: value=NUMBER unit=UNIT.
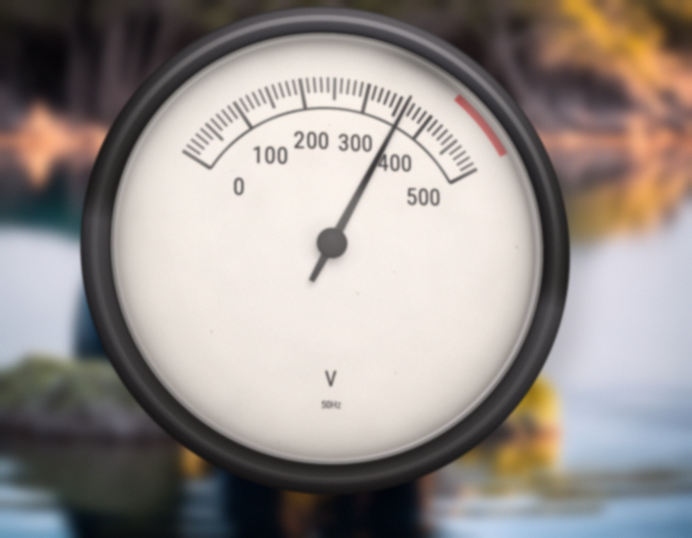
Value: value=360 unit=V
